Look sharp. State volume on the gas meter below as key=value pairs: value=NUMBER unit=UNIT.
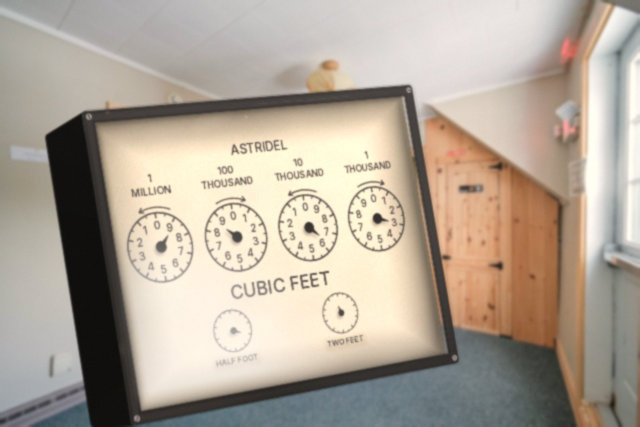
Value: value=886300 unit=ft³
